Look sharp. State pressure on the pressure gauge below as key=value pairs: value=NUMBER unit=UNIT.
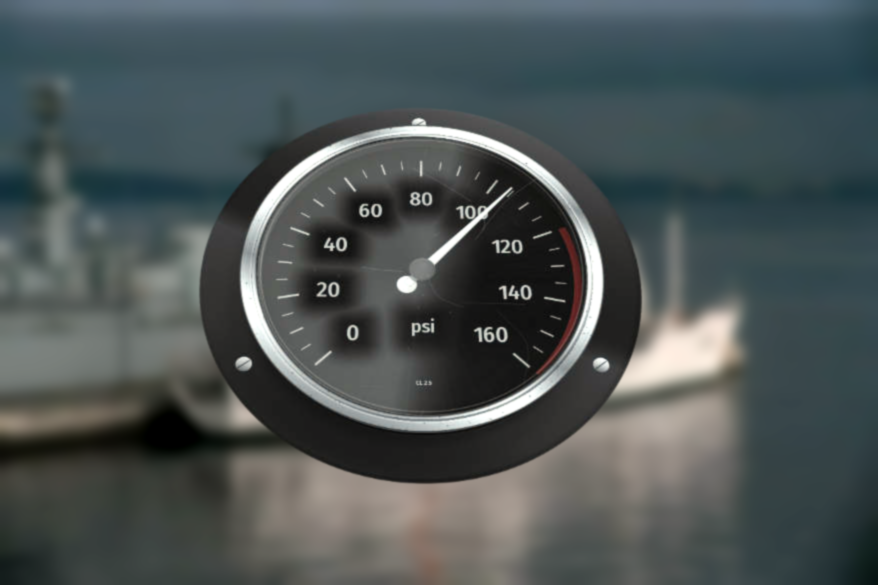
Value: value=105 unit=psi
